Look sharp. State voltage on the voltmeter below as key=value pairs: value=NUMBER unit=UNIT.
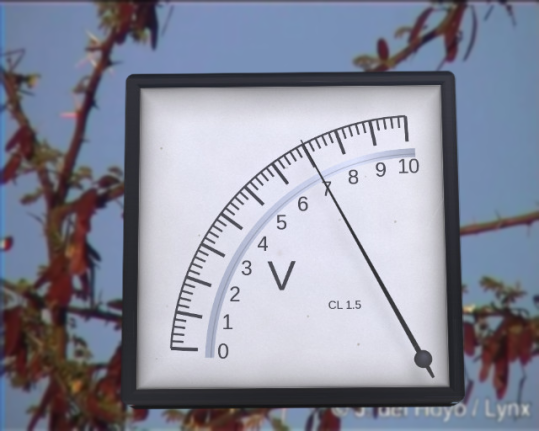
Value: value=7 unit=V
